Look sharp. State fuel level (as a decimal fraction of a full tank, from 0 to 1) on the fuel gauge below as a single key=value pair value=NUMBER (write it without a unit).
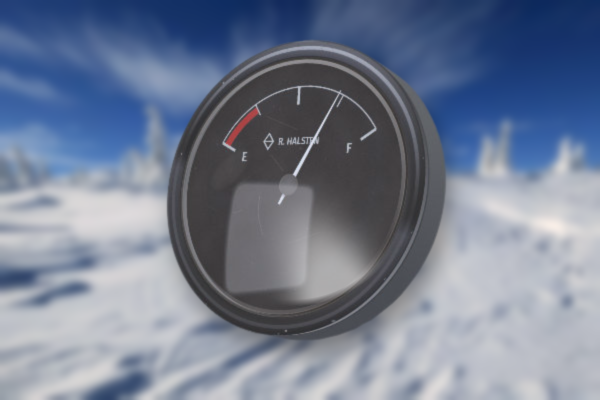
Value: value=0.75
